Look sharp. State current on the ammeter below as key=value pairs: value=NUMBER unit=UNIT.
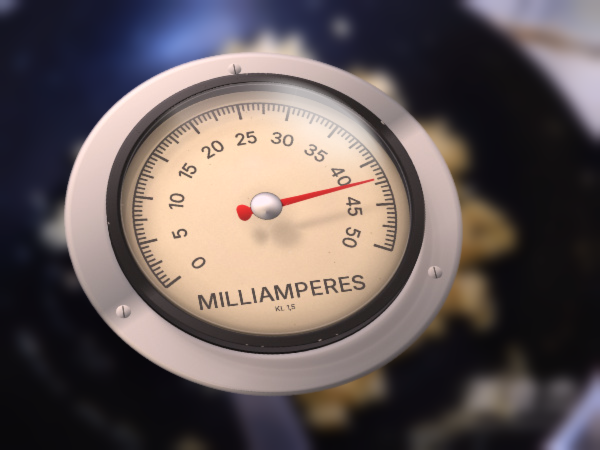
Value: value=42.5 unit=mA
